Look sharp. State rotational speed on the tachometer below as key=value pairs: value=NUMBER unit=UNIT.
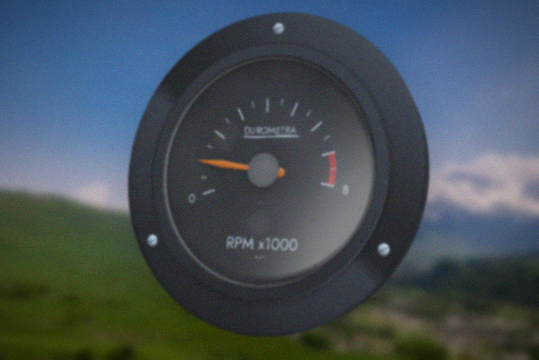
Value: value=1000 unit=rpm
